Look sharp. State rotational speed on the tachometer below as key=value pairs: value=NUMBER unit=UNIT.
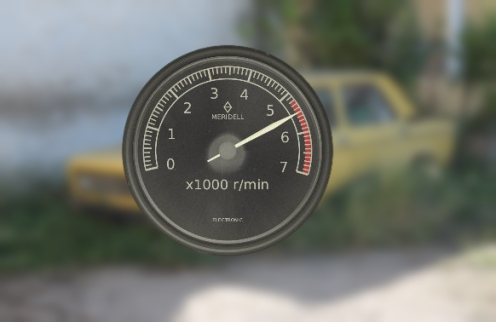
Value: value=5500 unit=rpm
